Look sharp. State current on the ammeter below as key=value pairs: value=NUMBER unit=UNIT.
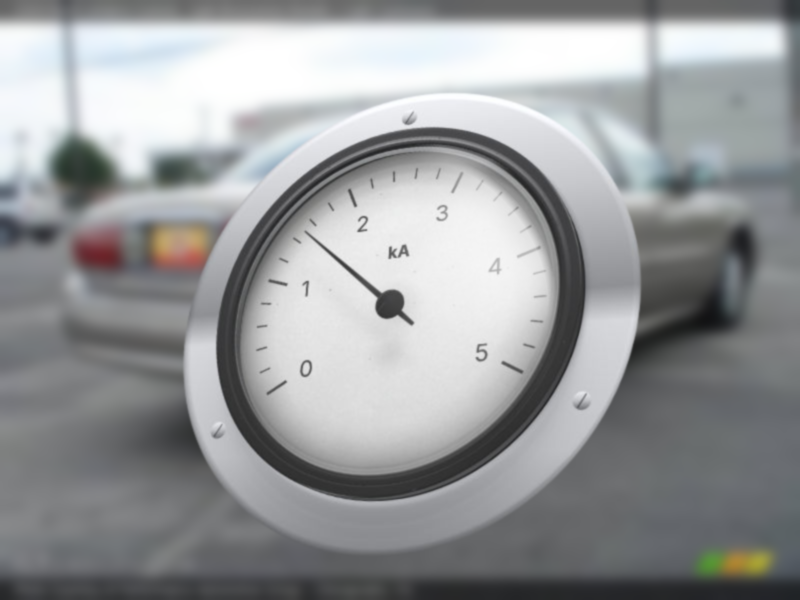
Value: value=1.5 unit=kA
